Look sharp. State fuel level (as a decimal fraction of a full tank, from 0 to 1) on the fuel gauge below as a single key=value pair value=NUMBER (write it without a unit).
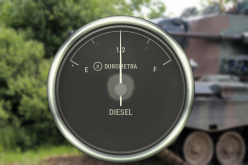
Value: value=0.5
